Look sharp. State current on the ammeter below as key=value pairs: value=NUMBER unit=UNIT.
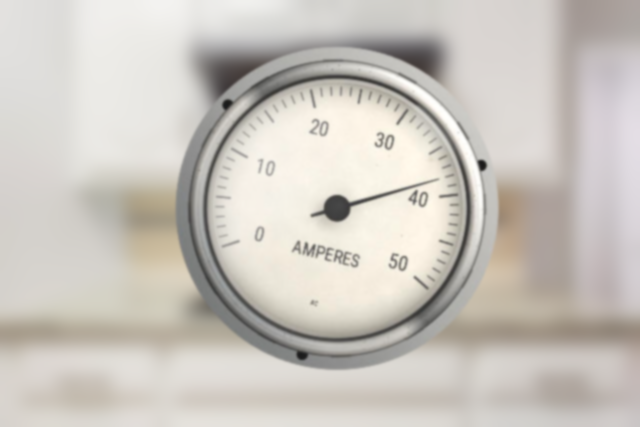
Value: value=38 unit=A
